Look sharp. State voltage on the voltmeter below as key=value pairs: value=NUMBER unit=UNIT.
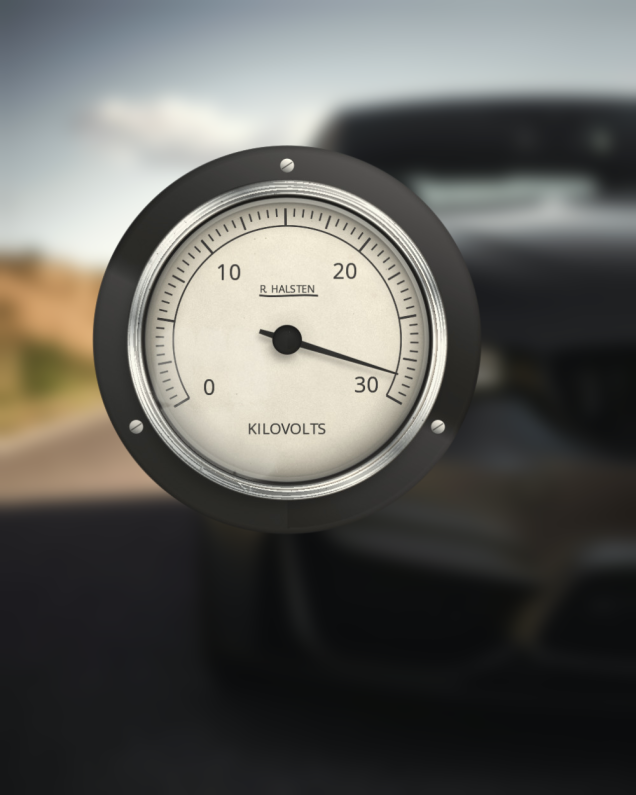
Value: value=28.5 unit=kV
